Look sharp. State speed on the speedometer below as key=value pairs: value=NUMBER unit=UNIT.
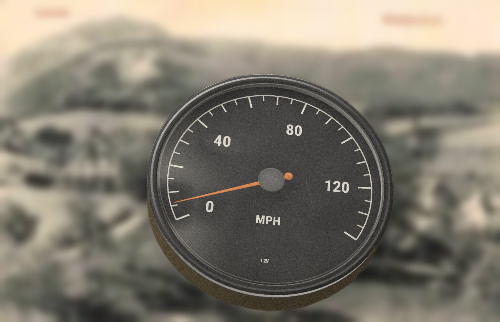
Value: value=5 unit=mph
